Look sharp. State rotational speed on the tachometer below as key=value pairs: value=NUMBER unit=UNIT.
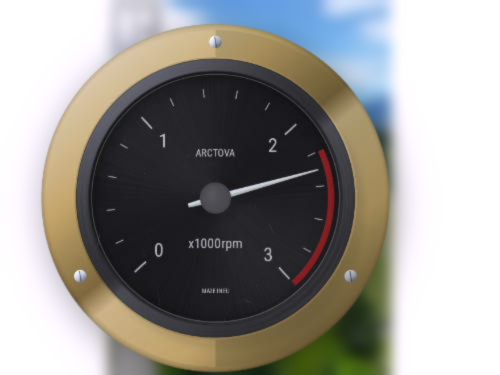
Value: value=2300 unit=rpm
